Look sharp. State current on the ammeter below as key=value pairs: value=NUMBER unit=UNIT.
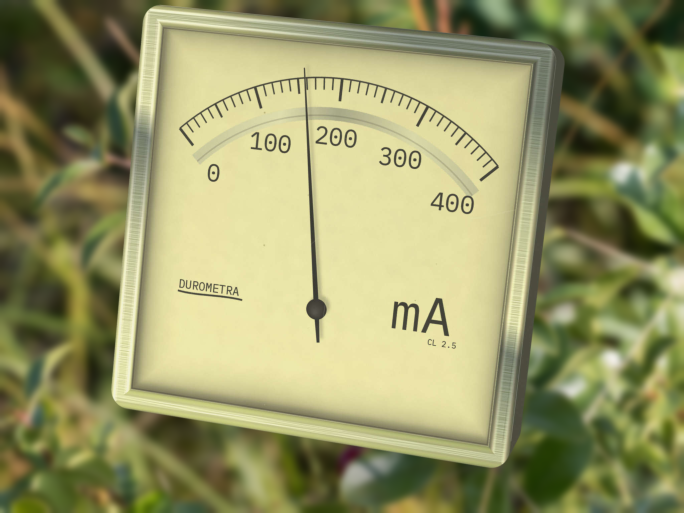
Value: value=160 unit=mA
